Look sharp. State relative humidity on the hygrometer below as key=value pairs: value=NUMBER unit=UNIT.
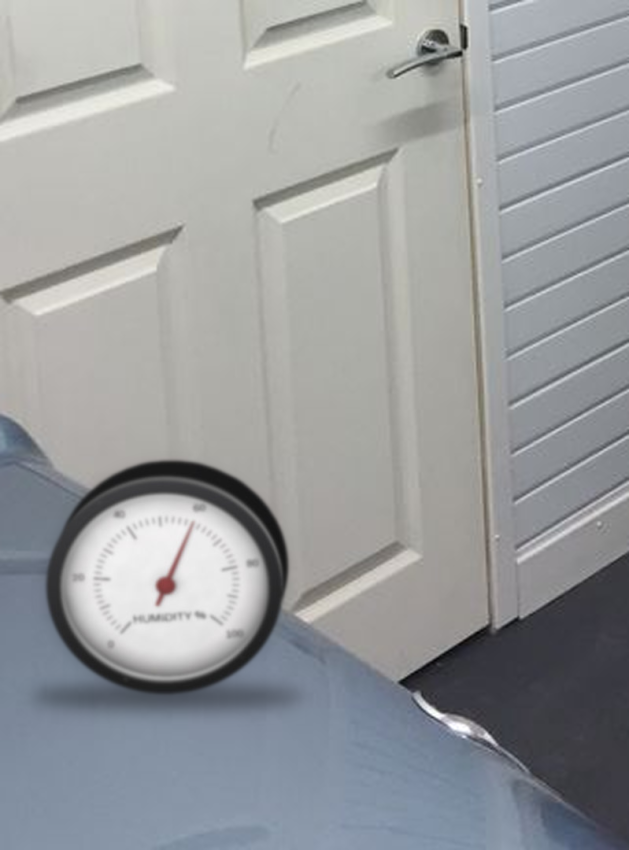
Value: value=60 unit=%
